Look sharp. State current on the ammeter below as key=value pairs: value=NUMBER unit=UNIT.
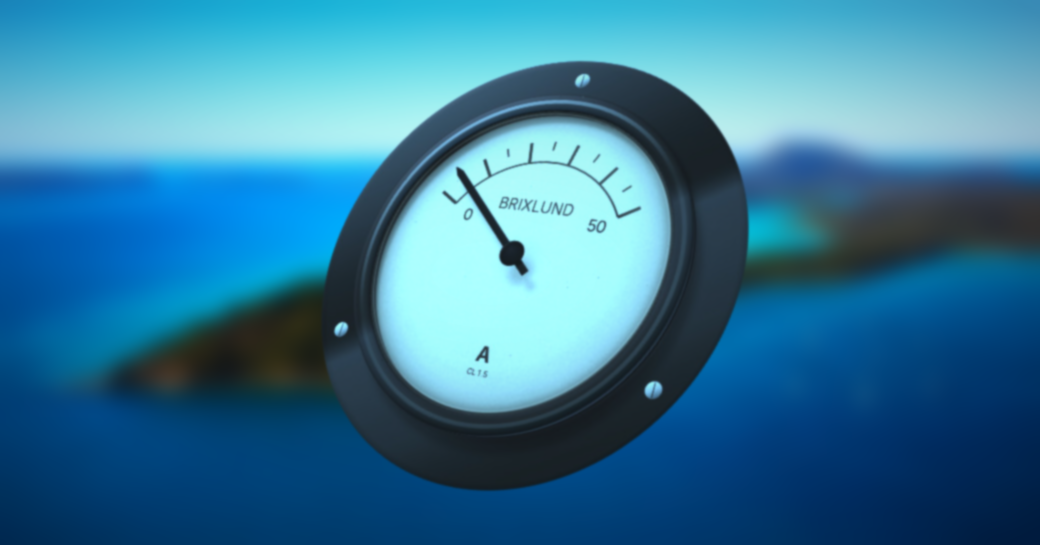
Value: value=5 unit=A
